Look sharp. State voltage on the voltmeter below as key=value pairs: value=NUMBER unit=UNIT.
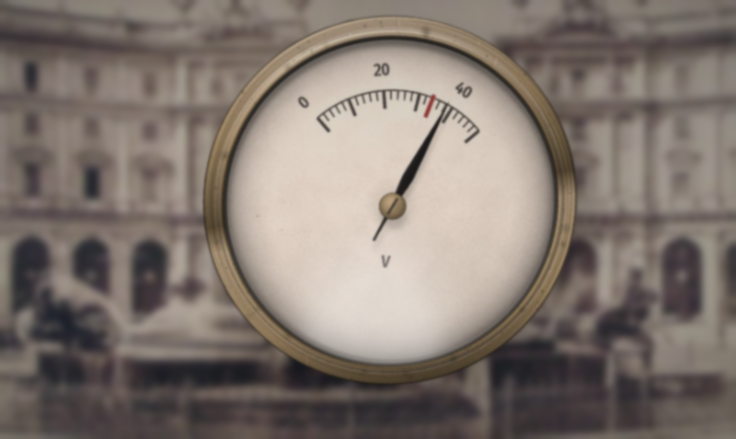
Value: value=38 unit=V
